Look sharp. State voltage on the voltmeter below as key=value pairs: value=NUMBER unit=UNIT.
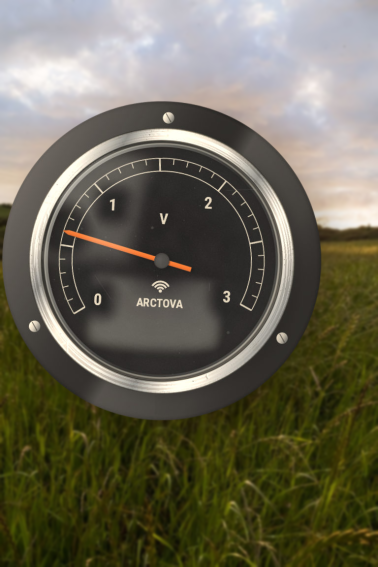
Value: value=0.6 unit=V
